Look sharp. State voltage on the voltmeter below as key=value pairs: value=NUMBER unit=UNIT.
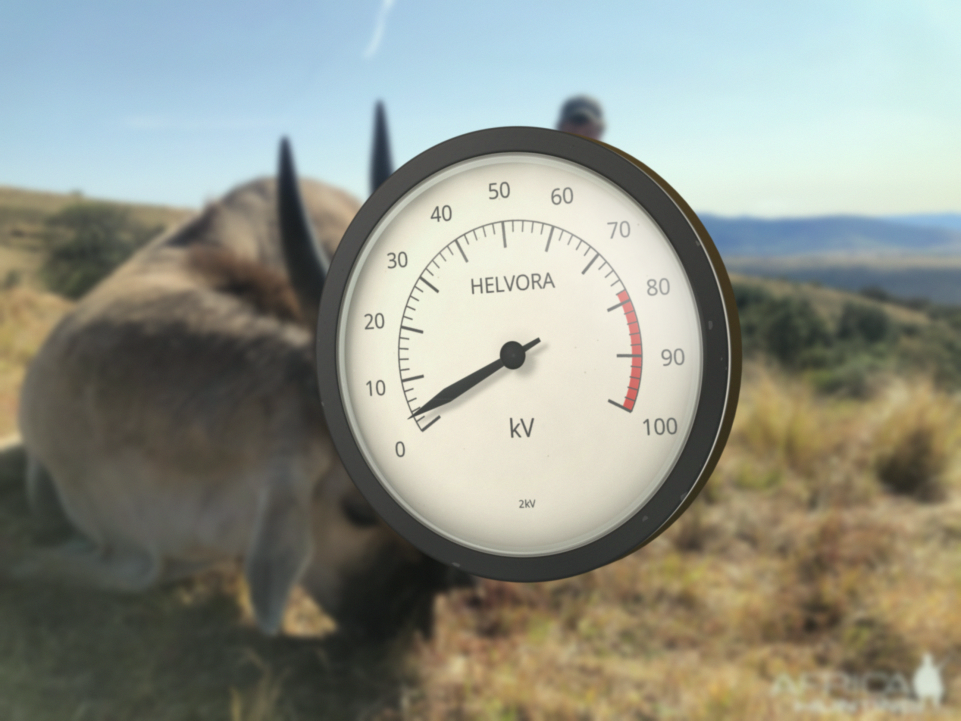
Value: value=3 unit=kV
